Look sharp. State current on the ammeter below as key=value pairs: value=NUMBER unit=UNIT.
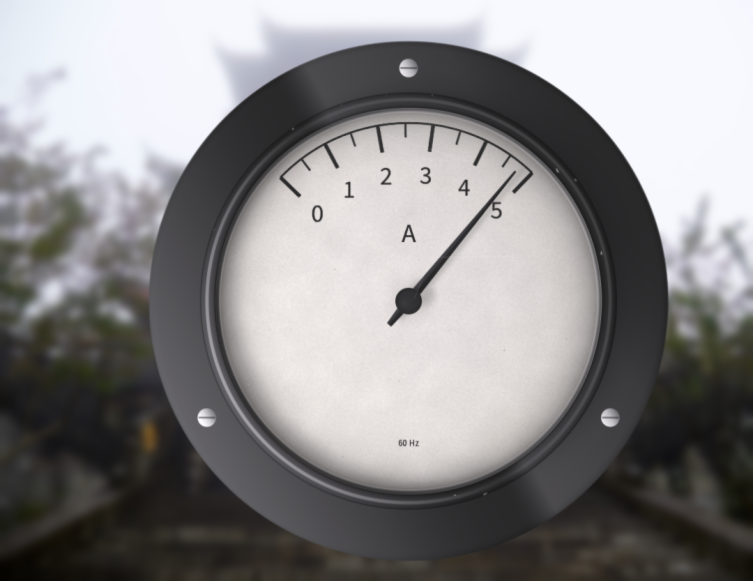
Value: value=4.75 unit=A
